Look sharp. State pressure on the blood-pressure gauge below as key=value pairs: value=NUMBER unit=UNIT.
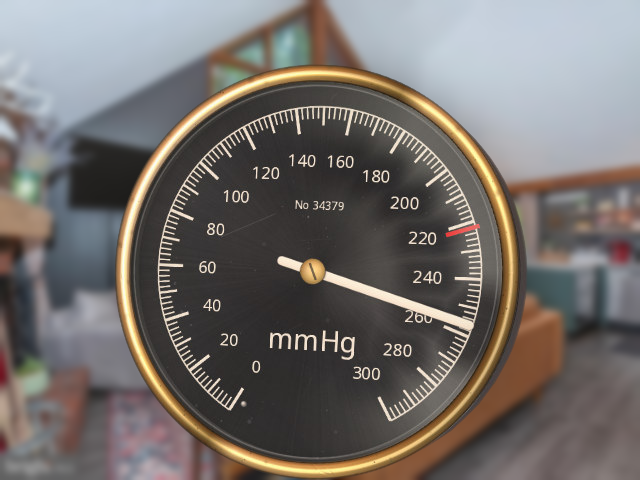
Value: value=256 unit=mmHg
